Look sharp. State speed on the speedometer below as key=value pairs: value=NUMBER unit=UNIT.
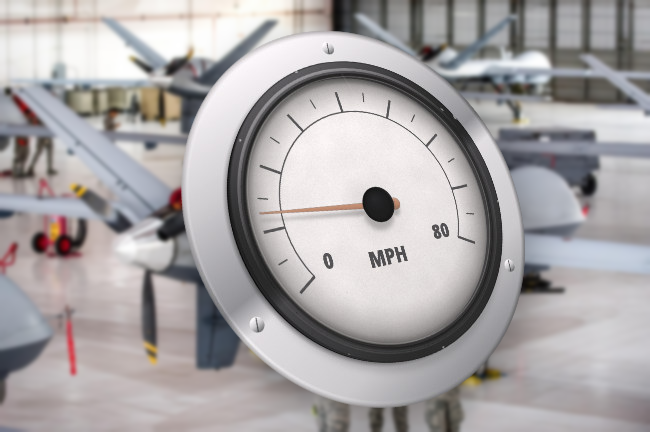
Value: value=12.5 unit=mph
